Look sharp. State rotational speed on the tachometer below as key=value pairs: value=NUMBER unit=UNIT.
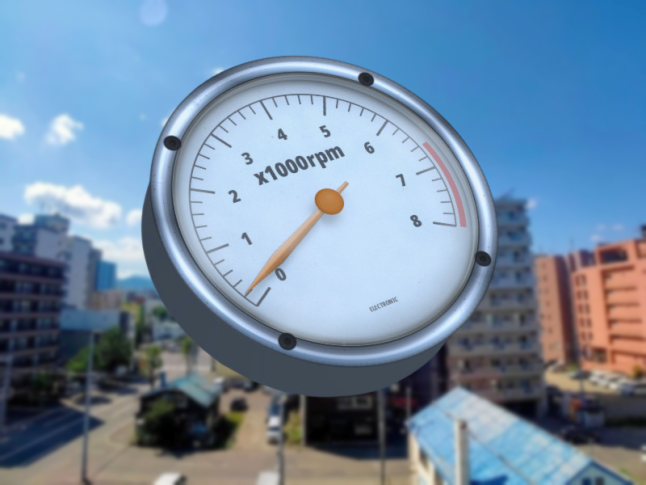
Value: value=200 unit=rpm
